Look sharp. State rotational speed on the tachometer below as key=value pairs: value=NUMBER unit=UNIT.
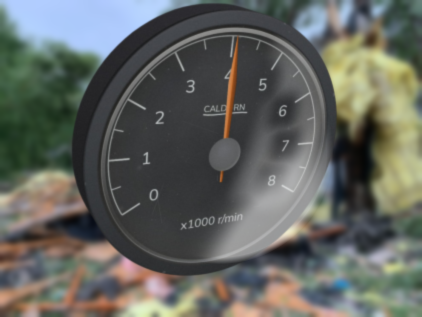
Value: value=4000 unit=rpm
